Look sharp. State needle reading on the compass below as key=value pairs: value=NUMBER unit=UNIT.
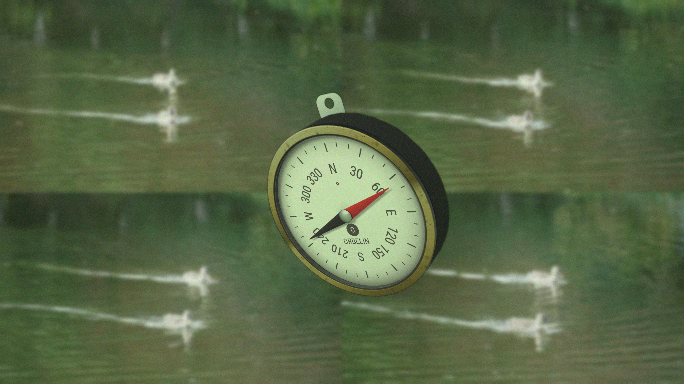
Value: value=65 unit=°
